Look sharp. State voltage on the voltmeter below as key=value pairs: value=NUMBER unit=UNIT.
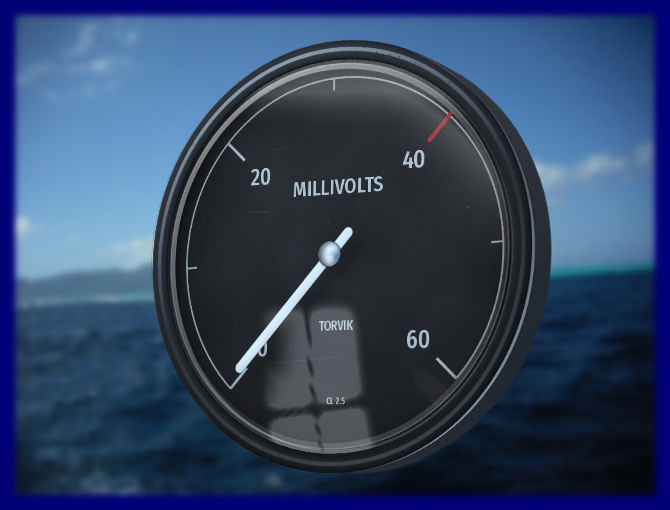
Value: value=0 unit=mV
